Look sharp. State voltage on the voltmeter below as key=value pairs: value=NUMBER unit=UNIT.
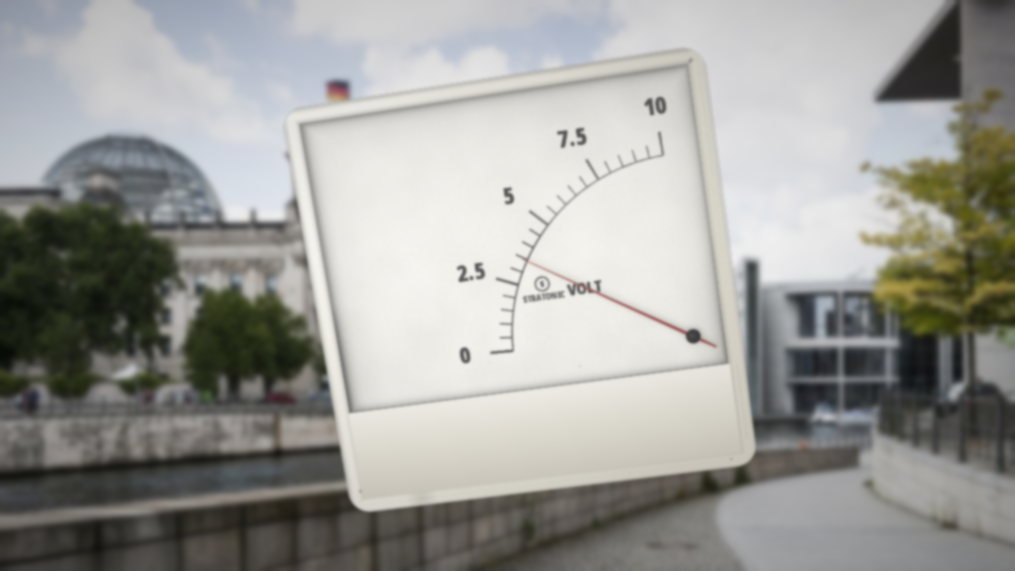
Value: value=3.5 unit=V
